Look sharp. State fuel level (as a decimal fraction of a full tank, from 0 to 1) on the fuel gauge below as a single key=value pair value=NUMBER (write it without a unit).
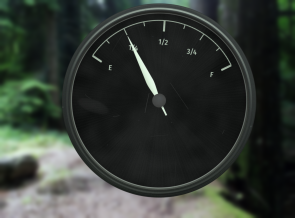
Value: value=0.25
